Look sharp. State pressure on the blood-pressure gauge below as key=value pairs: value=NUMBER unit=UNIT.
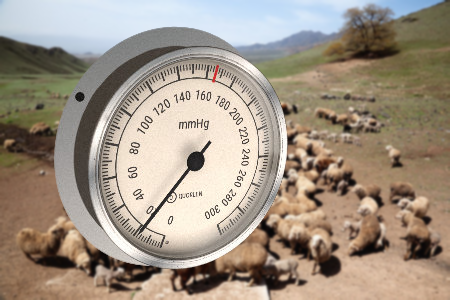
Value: value=20 unit=mmHg
